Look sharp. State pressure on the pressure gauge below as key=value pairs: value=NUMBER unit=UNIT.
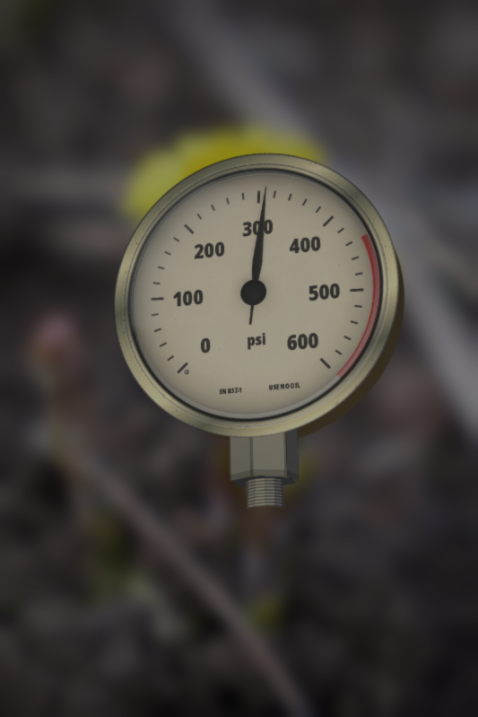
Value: value=310 unit=psi
